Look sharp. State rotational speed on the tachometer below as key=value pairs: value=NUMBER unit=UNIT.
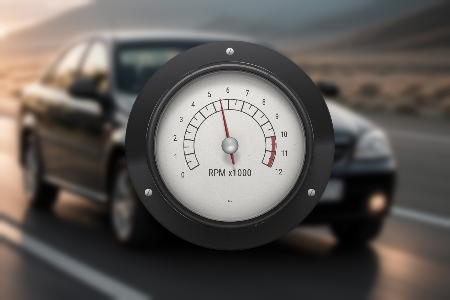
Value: value=5500 unit=rpm
